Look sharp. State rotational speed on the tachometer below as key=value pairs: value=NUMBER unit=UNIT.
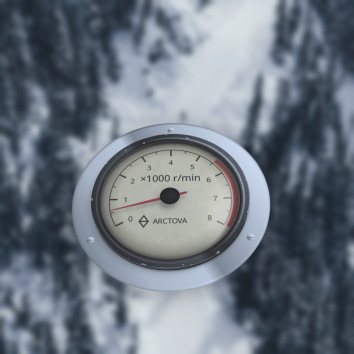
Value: value=500 unit=rpm
